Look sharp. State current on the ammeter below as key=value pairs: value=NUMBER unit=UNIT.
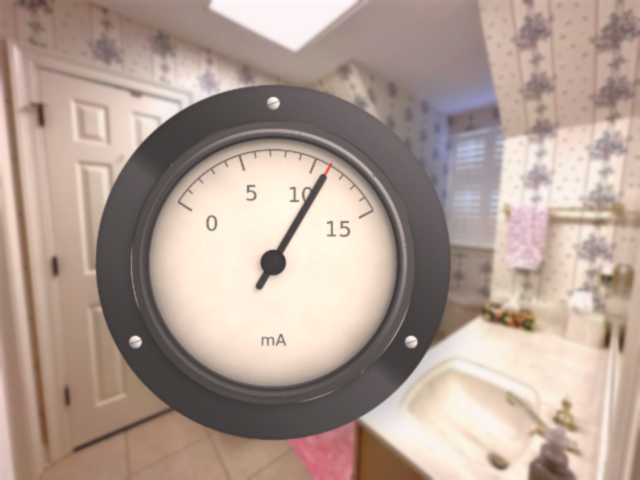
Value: value=11 unit=mA
